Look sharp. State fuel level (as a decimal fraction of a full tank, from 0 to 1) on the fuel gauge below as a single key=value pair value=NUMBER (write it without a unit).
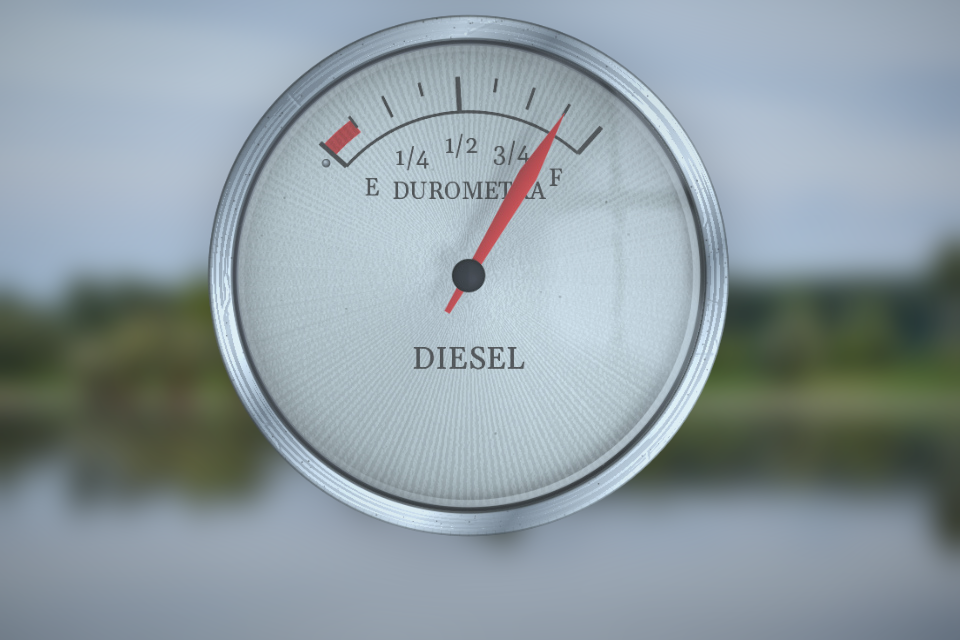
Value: value=0.875
